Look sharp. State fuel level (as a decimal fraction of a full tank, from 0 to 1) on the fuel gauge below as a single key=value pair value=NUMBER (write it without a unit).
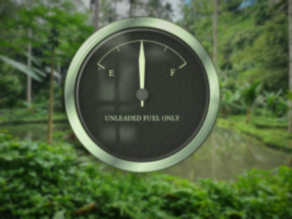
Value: value=0.5
